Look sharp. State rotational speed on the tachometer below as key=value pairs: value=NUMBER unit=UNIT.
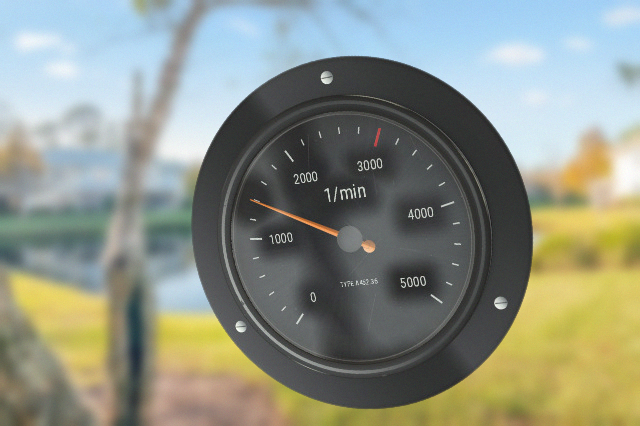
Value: value=1400 unit=rpm
